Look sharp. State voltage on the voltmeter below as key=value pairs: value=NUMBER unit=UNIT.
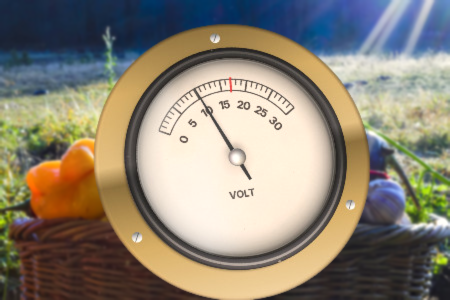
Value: value=10 unit=V
